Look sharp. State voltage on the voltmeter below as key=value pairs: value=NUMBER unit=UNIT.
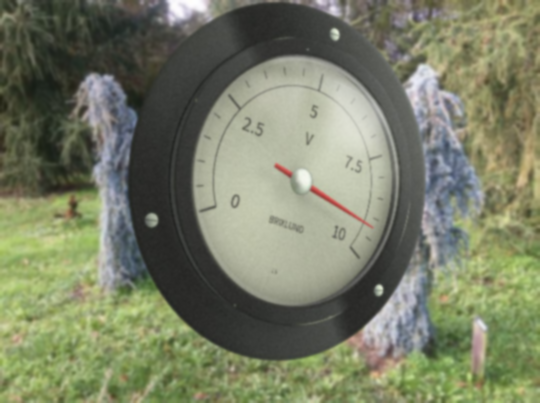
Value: value=9.25 unit=V
